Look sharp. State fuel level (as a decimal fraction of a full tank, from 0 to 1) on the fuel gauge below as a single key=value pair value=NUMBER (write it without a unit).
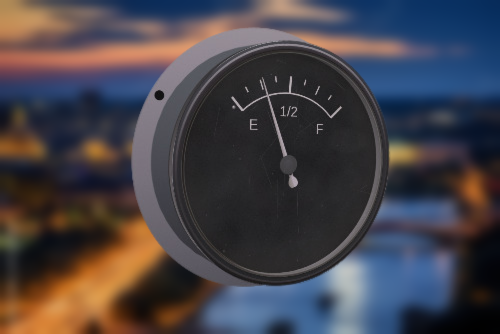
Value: value=0.25
